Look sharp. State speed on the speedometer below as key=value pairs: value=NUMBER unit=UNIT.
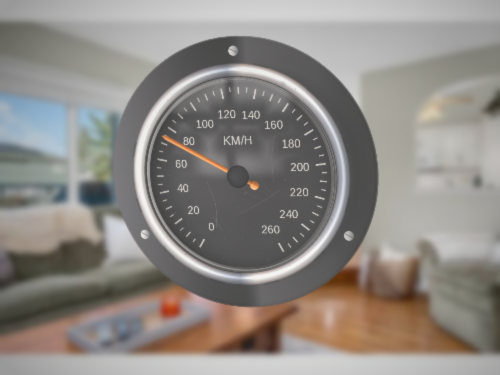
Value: value=75 unit=km/h
